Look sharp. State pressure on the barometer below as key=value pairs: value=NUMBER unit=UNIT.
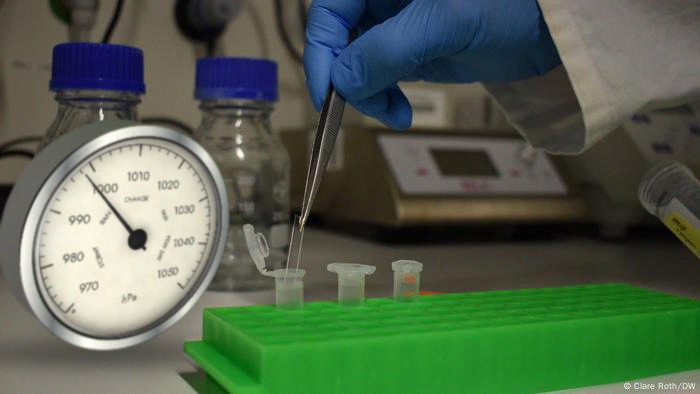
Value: value=998 unit=hPa
